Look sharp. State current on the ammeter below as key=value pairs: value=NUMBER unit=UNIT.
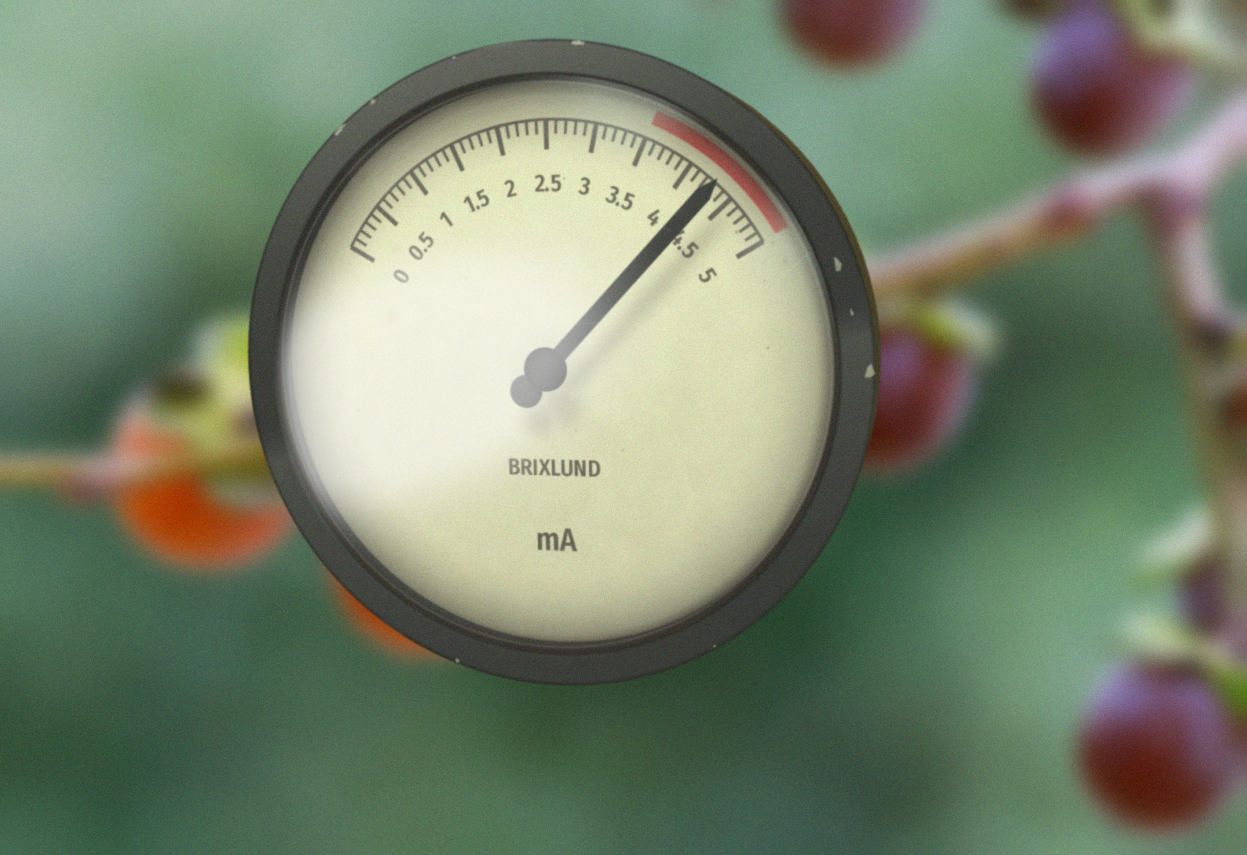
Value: value=4.3 unit=mA
